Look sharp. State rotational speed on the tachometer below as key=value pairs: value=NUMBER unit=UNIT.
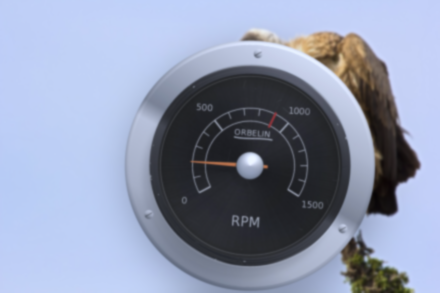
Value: value=200 unit=rpm
